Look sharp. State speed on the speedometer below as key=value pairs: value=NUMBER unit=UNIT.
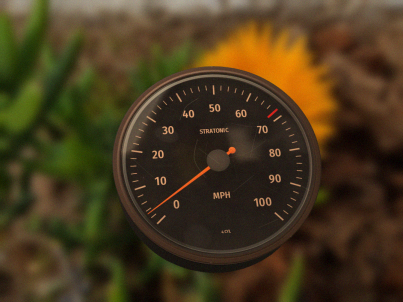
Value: value=3 unit=mph
